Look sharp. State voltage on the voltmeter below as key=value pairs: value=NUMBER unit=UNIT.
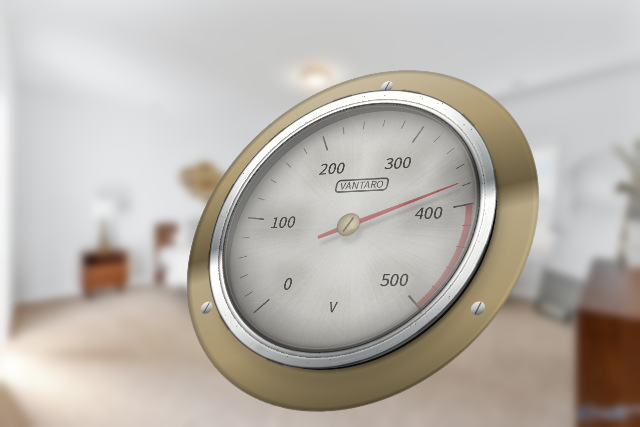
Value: value=380 unit=V
